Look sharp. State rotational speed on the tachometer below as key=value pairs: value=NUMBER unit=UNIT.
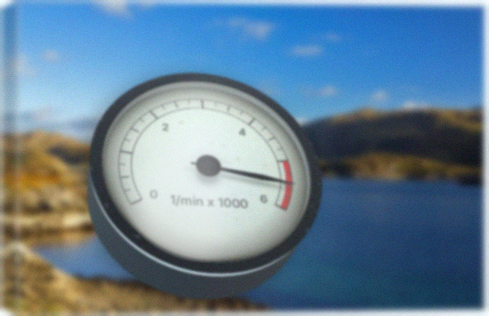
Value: value=5500 unit=rpm
